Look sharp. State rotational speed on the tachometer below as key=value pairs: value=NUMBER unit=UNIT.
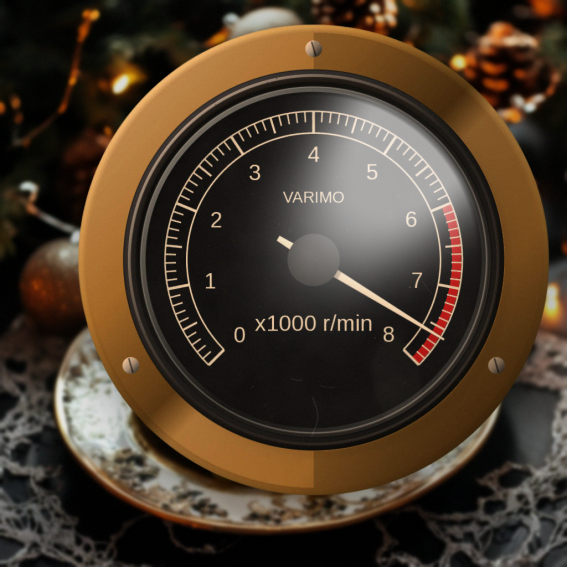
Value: value=7600 unit=rpm
